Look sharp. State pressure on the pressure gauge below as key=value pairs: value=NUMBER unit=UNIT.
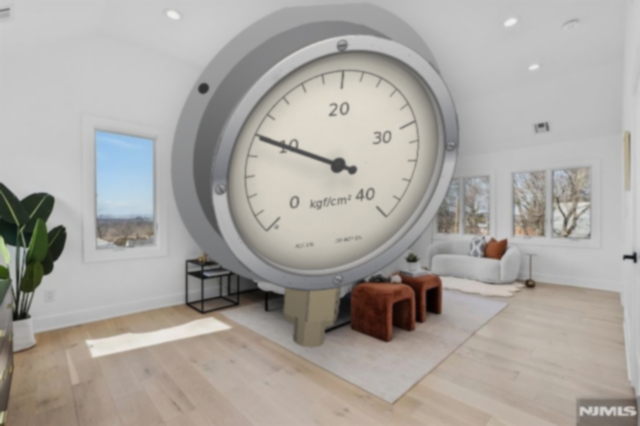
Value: value=10 unit=kg/cm²
